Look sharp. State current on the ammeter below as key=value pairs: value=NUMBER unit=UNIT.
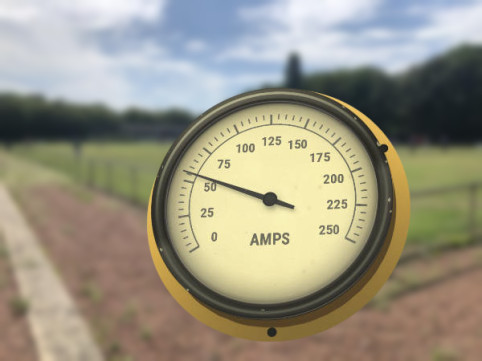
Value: value=55 unit=A
